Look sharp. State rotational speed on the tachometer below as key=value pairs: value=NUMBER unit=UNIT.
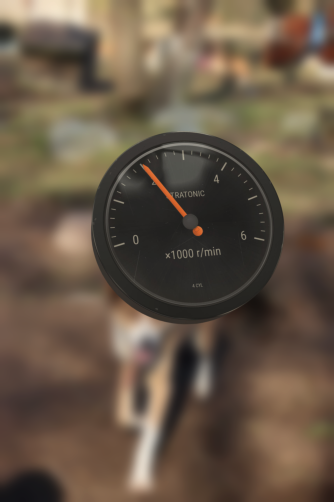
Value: value=2000 unit=rpm
